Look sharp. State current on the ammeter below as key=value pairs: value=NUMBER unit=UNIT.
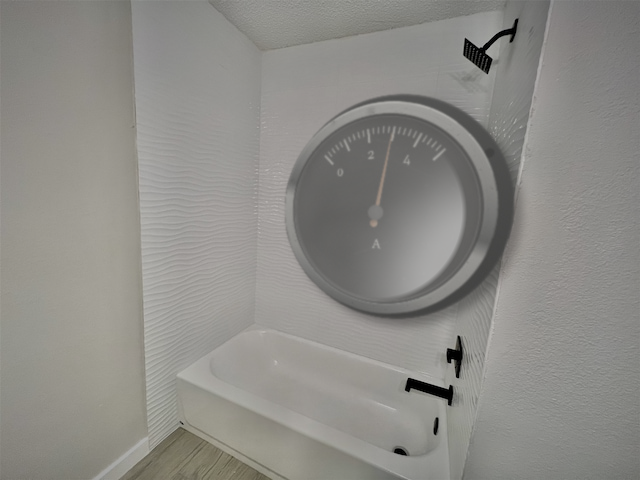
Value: value=3 unit=A
